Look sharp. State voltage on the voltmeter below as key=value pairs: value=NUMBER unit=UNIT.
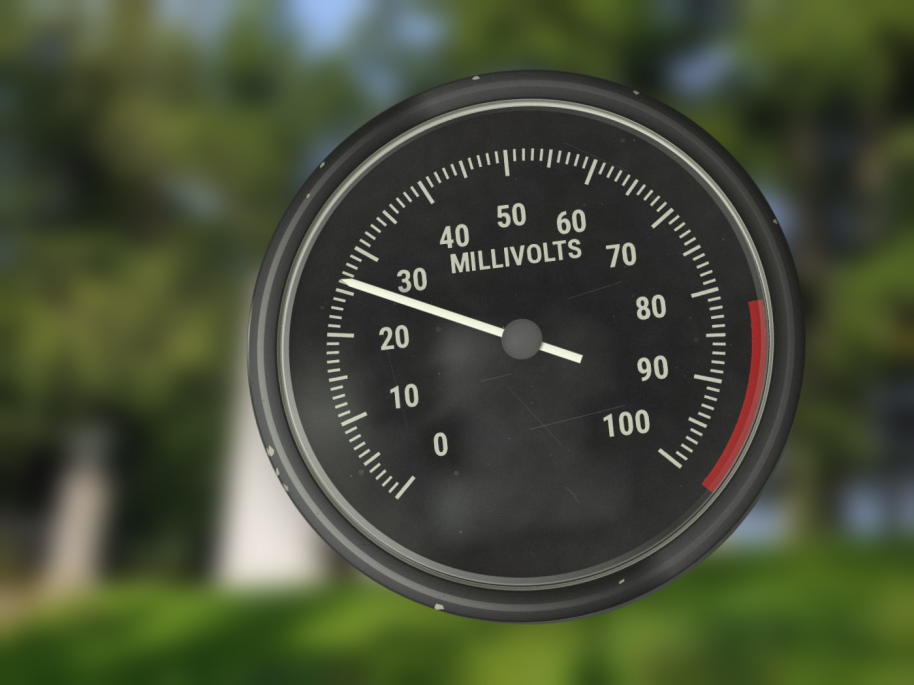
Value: value=26 unit=mV
